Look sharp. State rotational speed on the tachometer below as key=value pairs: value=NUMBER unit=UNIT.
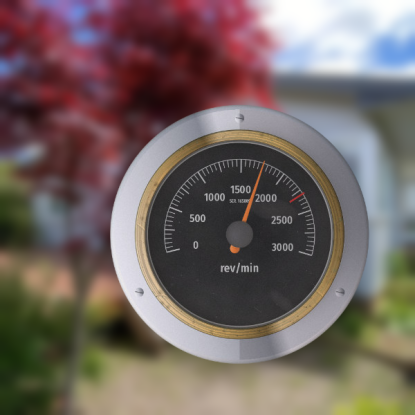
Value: value=1750 unit=rpm
